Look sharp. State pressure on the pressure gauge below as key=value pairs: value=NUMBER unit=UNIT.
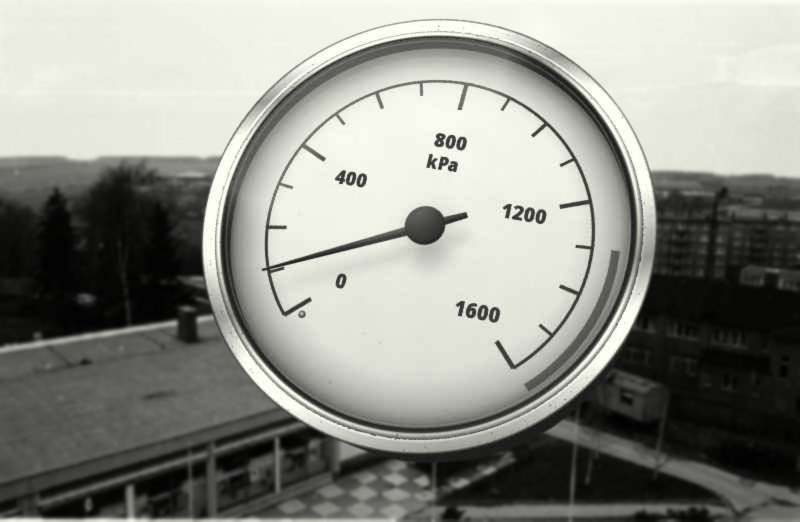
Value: value=100 unit=kPa
